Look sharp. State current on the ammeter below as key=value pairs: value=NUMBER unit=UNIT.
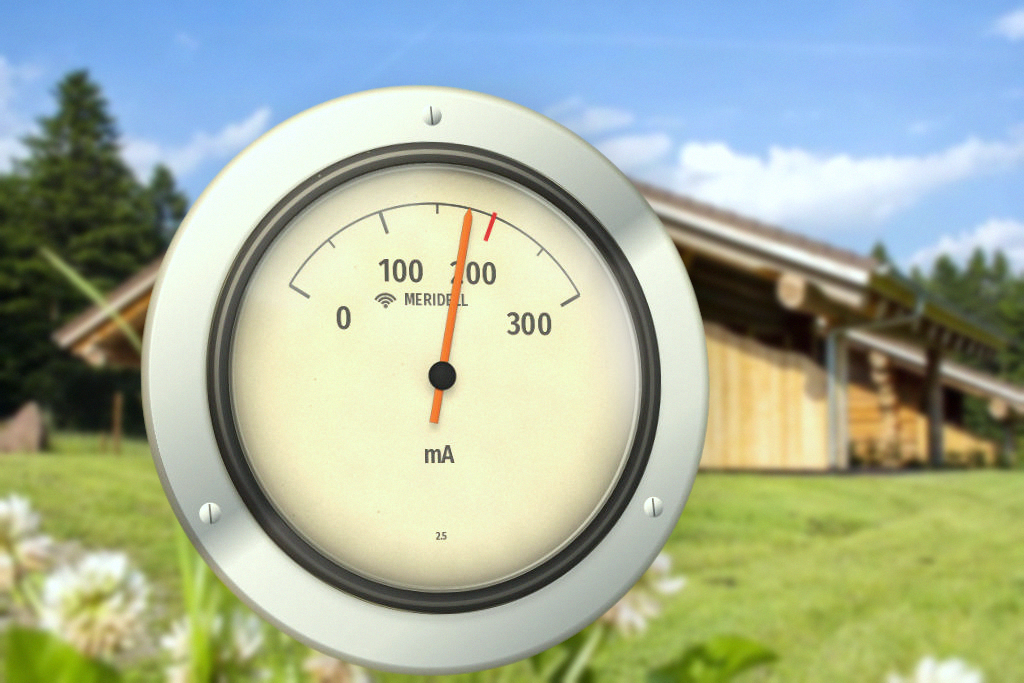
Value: value=175 unit=mA
